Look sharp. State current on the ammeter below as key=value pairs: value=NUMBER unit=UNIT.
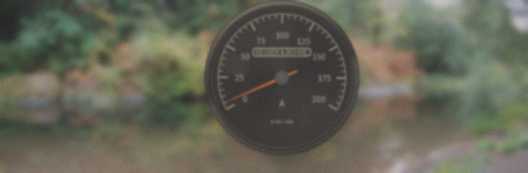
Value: value=5 unit=A
